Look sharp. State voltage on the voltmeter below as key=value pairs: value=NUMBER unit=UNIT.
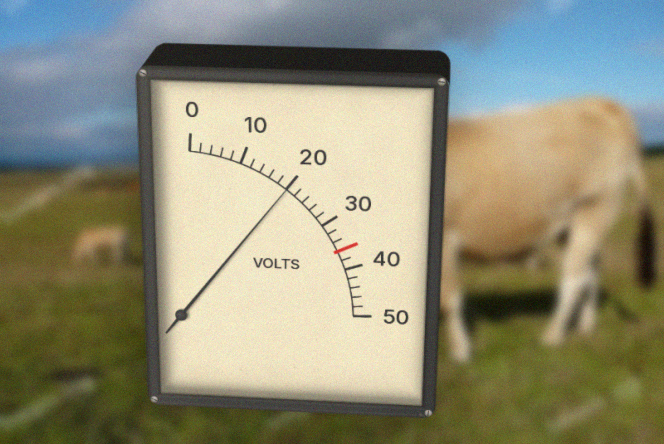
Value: value=20 unit=V
